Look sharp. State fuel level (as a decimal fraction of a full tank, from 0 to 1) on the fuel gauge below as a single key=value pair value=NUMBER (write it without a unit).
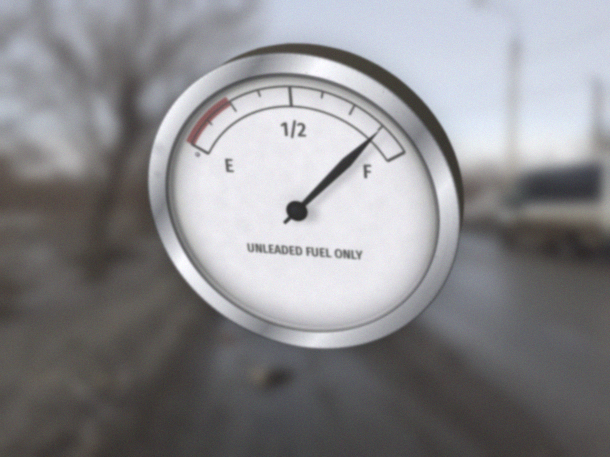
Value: value=0.875
